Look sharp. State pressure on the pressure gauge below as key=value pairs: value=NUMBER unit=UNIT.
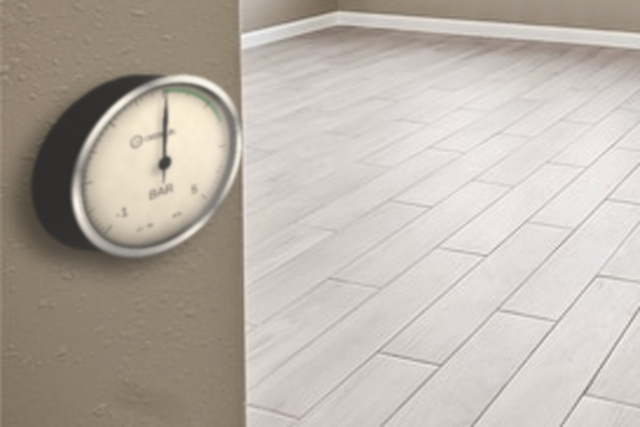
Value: value=2 unit=bar
